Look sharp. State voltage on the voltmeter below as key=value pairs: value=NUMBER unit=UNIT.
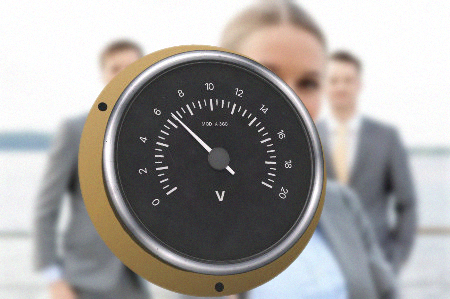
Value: value=6.5 unit=V
